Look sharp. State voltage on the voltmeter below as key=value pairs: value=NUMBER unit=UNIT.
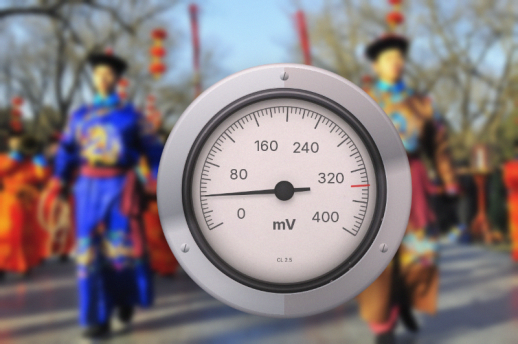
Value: value=40 unit=mV
